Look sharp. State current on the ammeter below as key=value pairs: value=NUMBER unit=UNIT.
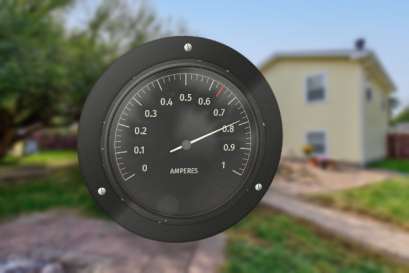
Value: value=0.78 unit=A
